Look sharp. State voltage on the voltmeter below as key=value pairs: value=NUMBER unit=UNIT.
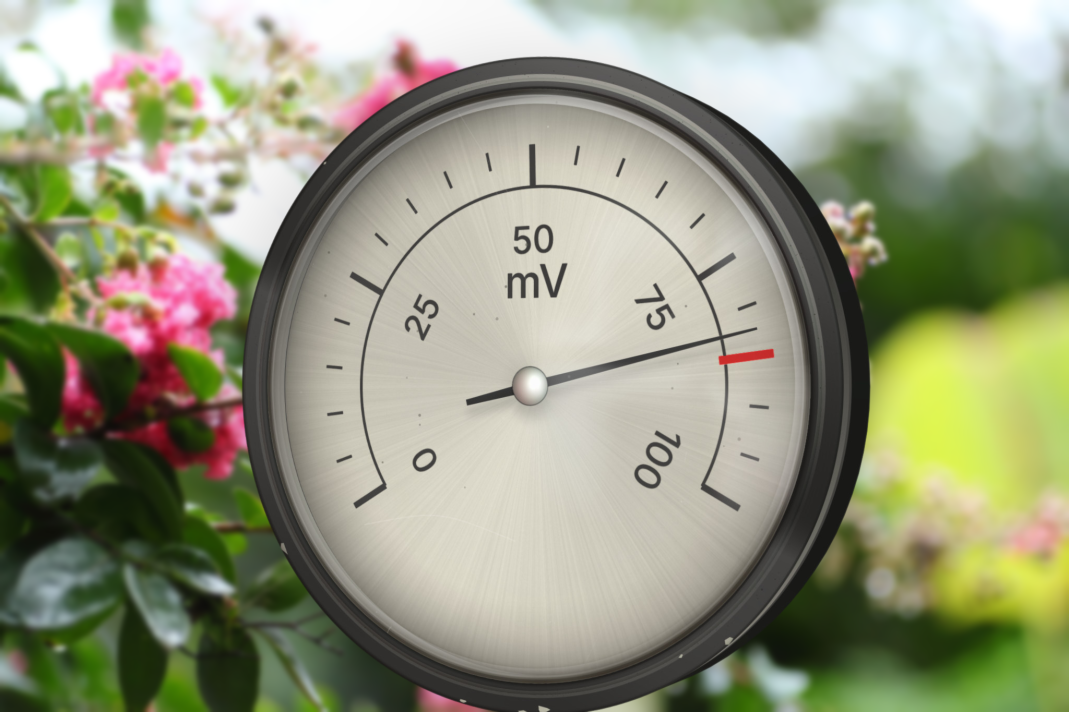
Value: value=82.5 unit=mV
